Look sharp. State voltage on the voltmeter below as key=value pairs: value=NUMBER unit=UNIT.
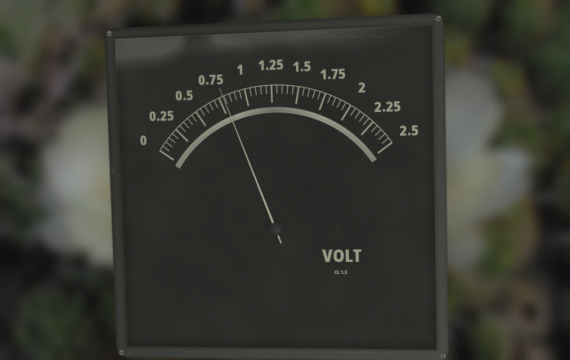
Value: value=0.8 unit=V
